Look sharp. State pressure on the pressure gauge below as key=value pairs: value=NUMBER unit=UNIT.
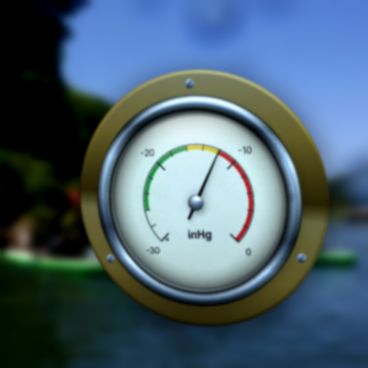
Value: value=-12 unit=inHg
